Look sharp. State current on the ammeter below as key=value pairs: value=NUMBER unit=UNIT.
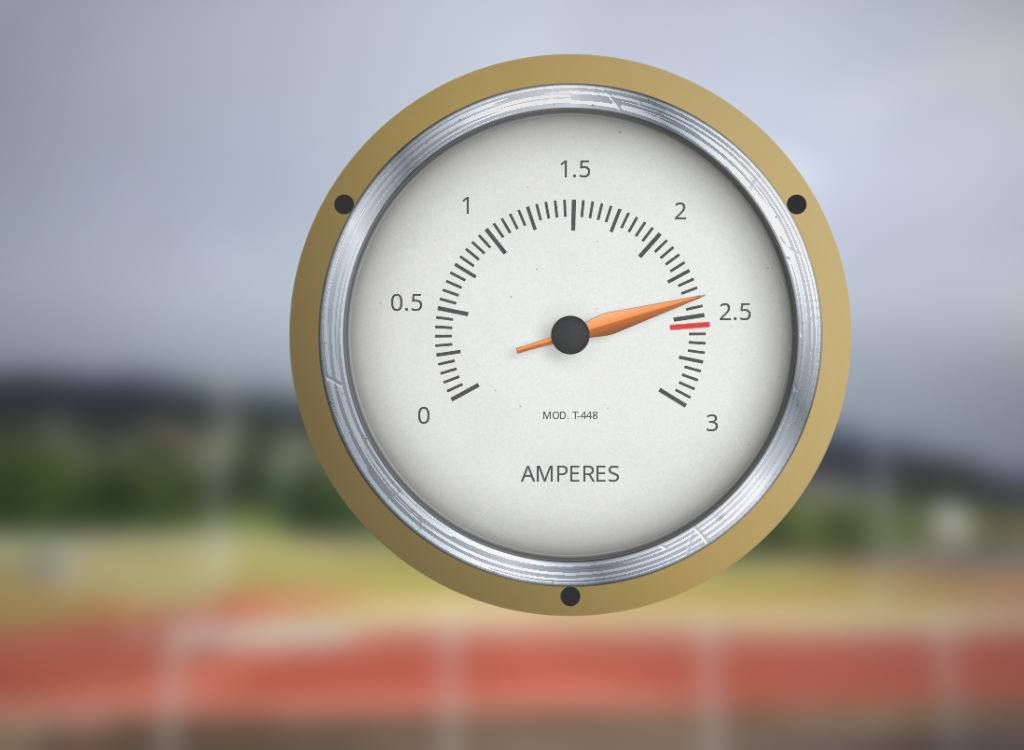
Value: value=2.4 unit=A
